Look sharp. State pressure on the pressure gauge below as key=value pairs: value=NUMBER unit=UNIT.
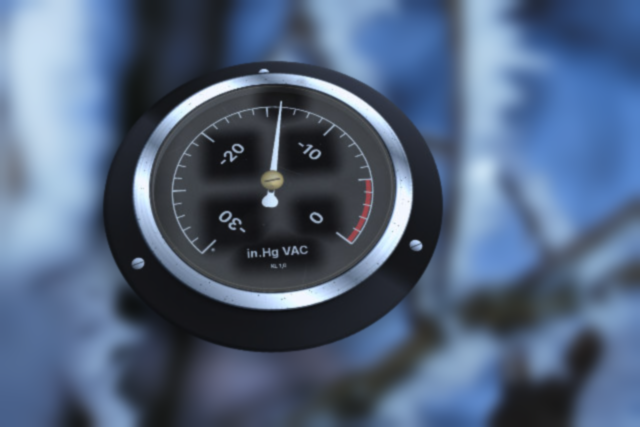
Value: value=-14 unit=inHg
